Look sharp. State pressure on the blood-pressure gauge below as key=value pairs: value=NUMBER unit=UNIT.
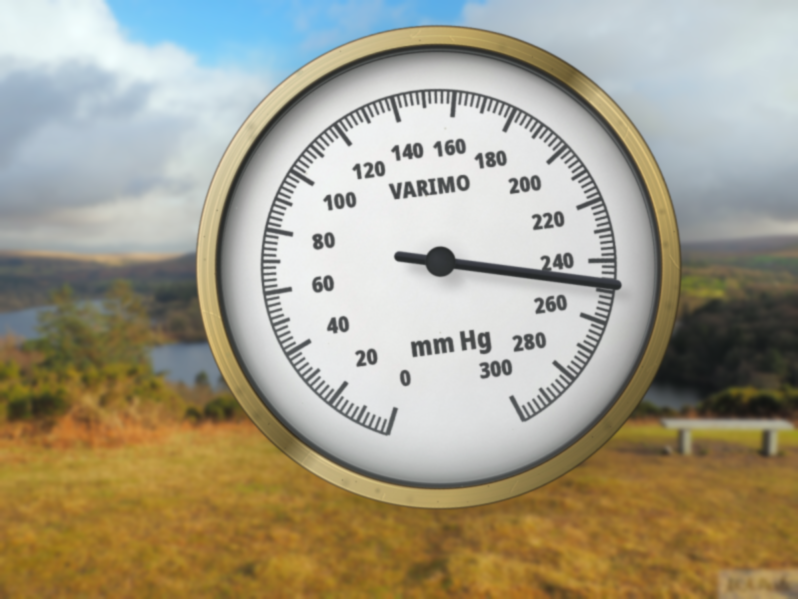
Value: value=248 unit=mmHg
